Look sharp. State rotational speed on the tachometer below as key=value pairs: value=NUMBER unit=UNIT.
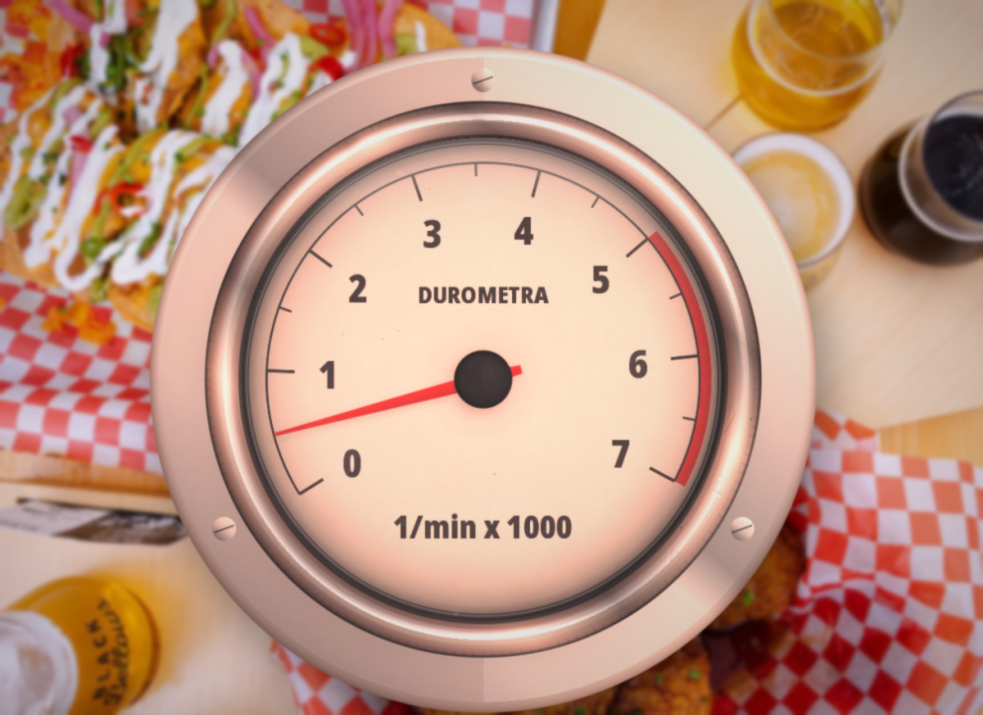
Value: value=500 unit=rpm
